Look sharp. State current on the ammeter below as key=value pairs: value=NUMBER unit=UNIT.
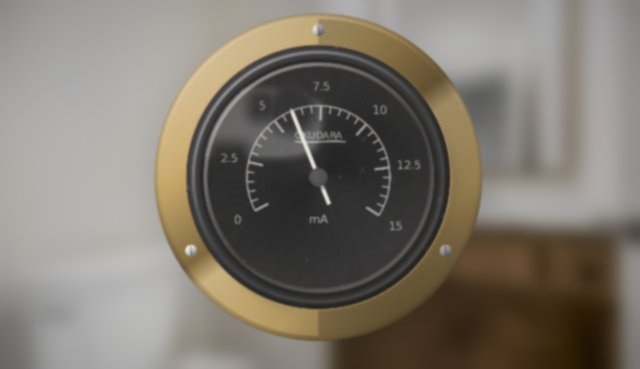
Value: value=6 unit=mA
